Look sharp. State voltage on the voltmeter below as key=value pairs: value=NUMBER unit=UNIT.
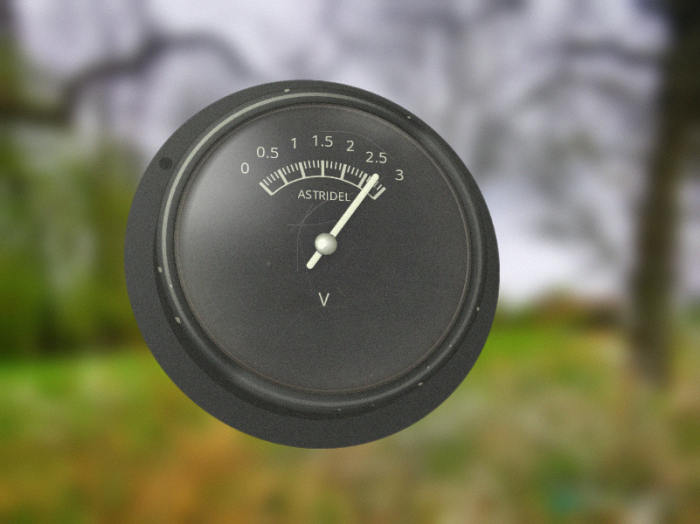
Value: value=2.7 unit=V
